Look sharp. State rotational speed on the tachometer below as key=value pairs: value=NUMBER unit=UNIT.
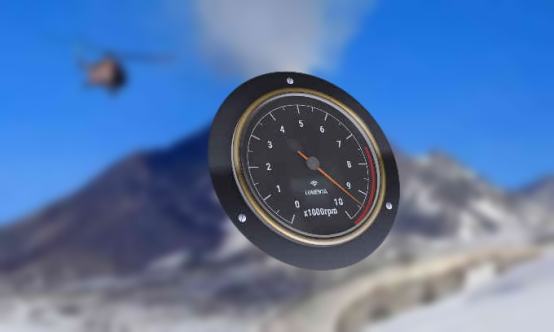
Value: value=9500 unit=rpm
